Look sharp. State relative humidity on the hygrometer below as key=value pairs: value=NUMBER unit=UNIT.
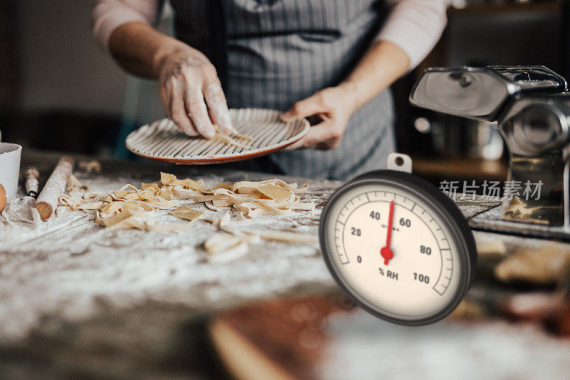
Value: value=52 unit=%
